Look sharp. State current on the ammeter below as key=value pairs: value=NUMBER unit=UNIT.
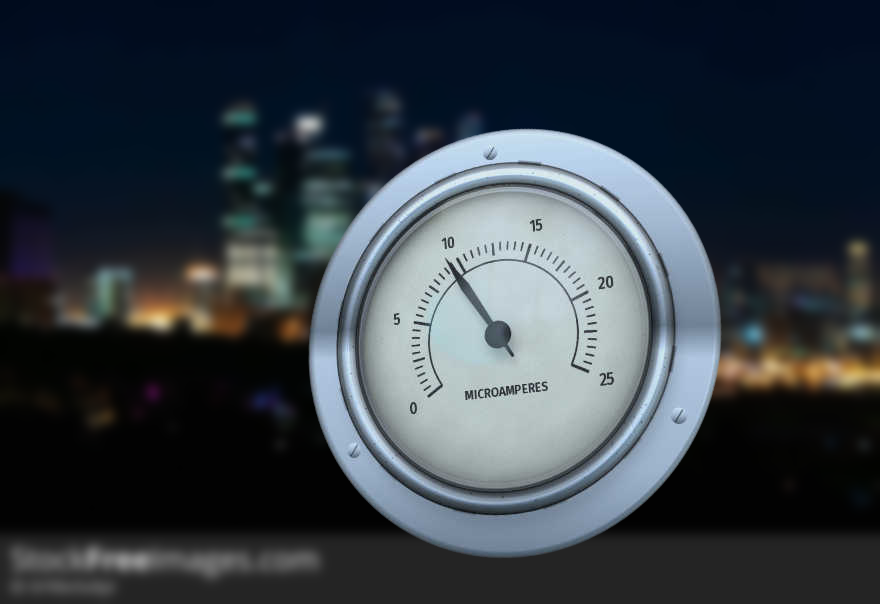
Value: value=9.5 unit=µA
